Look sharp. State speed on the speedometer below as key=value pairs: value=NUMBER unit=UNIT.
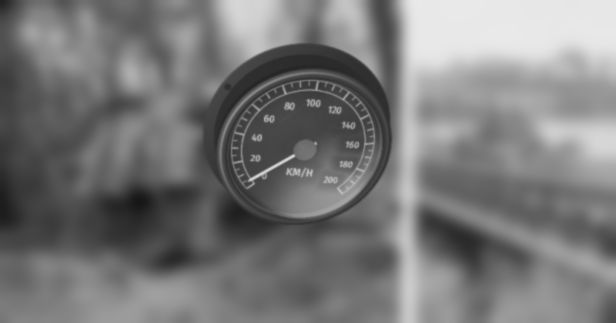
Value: value=5 unit=km/h
